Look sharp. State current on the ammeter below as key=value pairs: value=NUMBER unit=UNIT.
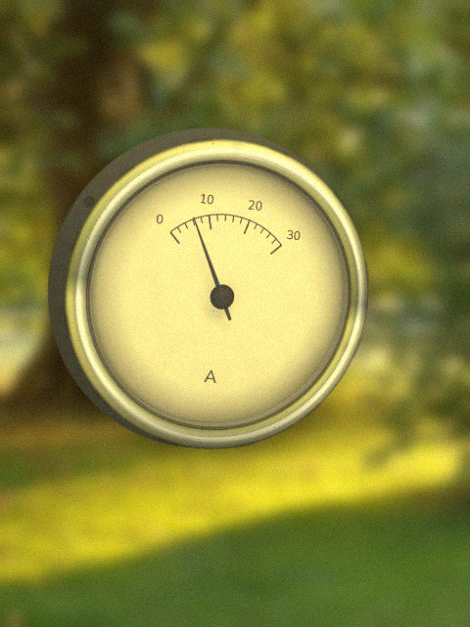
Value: value=6 unit=A
